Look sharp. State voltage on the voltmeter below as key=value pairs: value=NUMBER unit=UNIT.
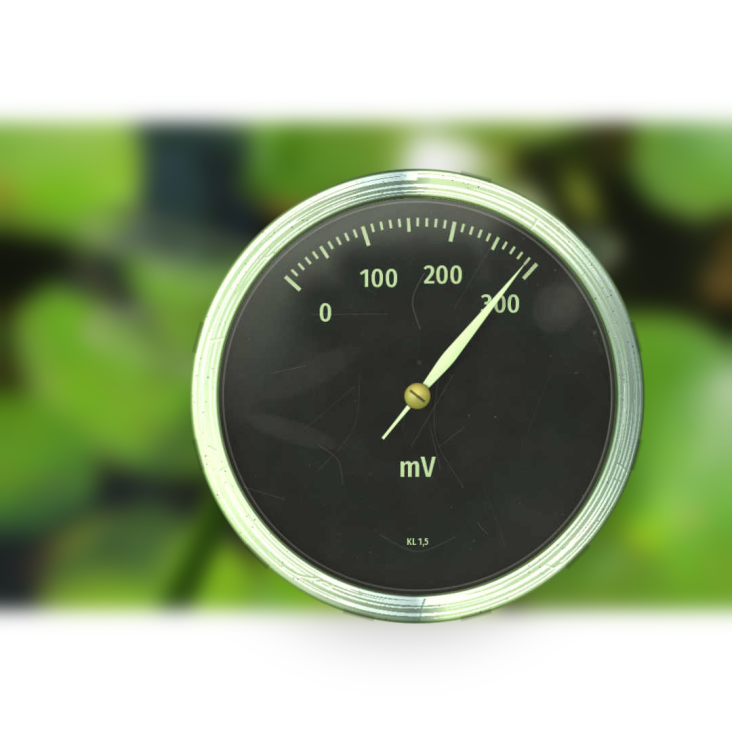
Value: value=290 unit=mV
